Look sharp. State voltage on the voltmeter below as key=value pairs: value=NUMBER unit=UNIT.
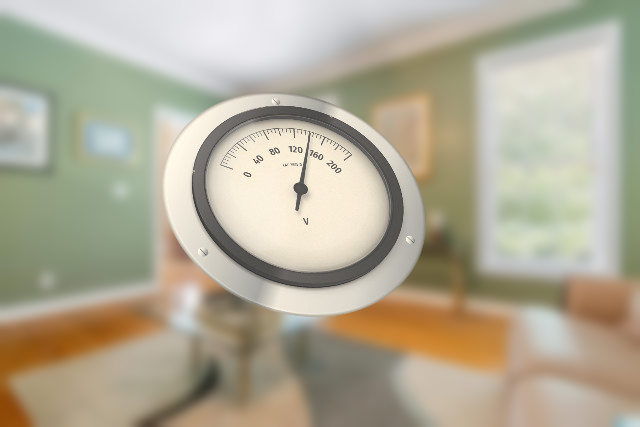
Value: value=140 unit=V
